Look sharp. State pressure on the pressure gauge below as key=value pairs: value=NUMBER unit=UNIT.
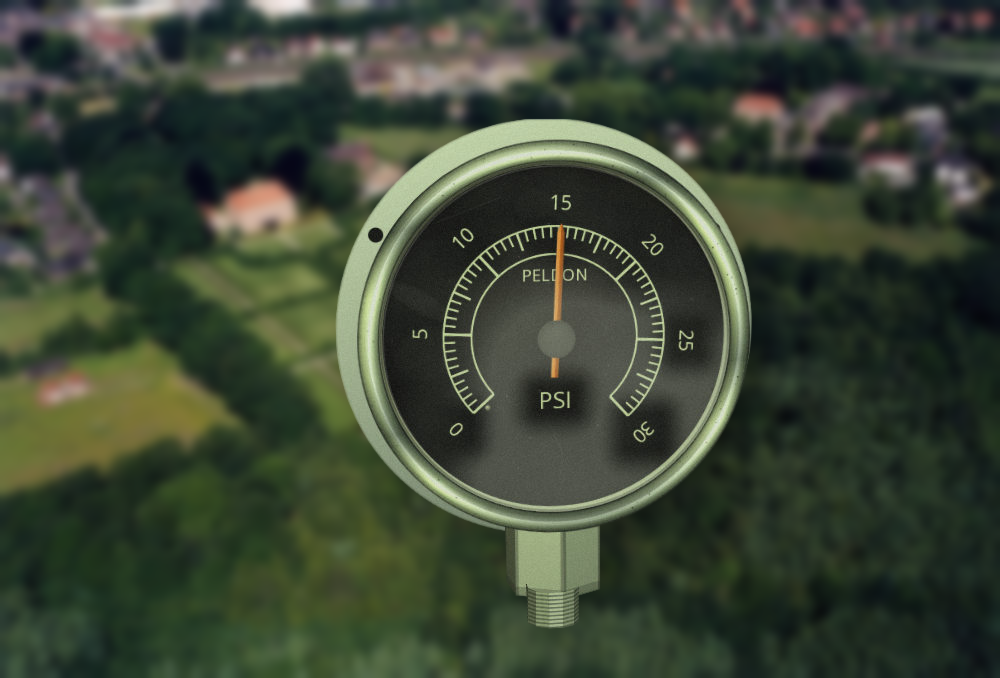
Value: value=15 unit=psi
